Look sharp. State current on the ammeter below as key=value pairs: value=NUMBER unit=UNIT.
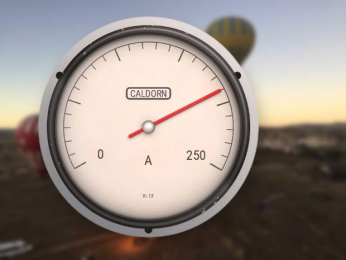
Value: value=190 unit=A
